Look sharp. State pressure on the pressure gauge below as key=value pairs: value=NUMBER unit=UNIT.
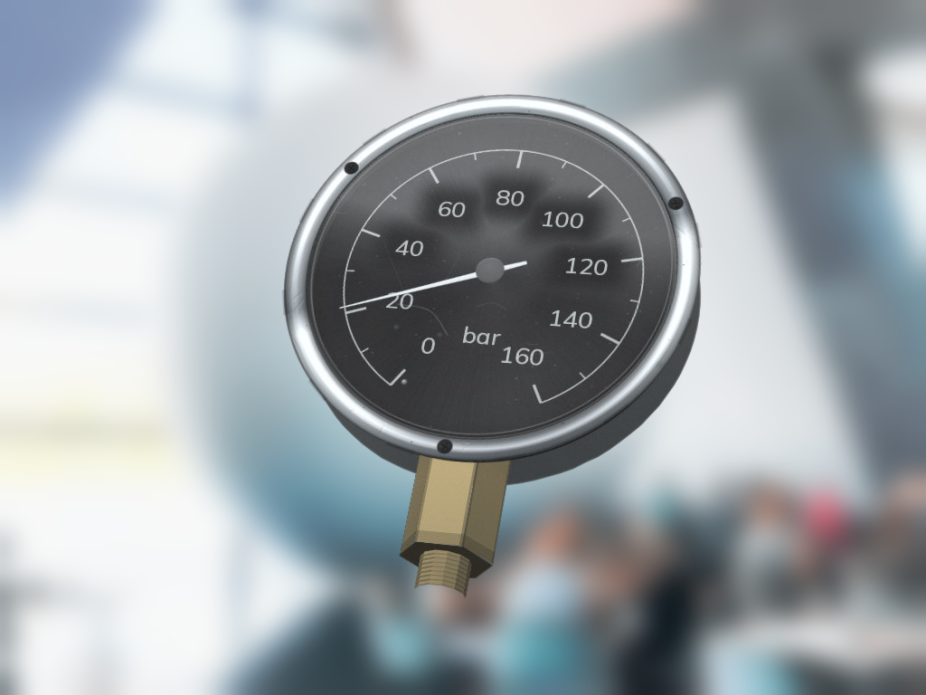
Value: value=20 unit=bar
